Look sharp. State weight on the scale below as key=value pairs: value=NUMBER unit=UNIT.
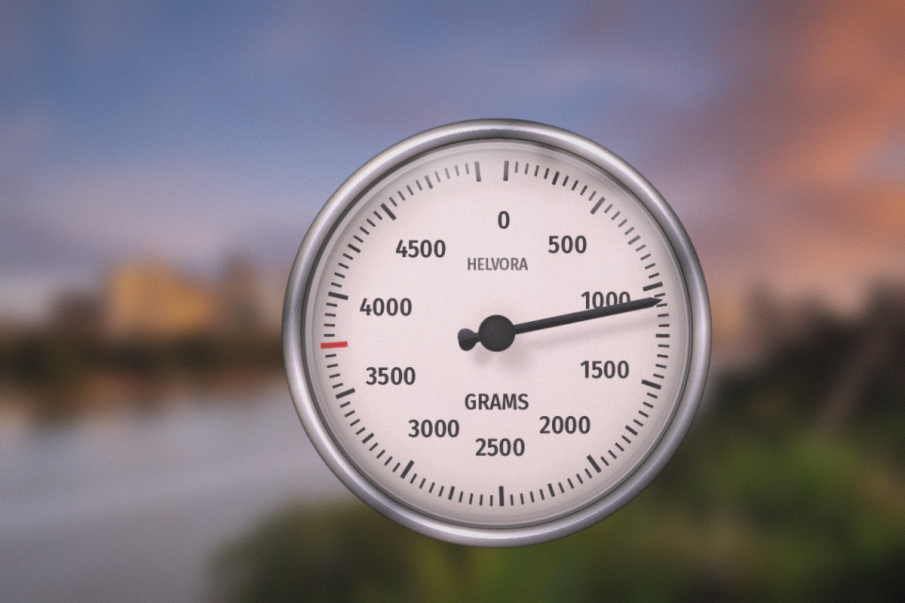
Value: value=1075 unit=g
